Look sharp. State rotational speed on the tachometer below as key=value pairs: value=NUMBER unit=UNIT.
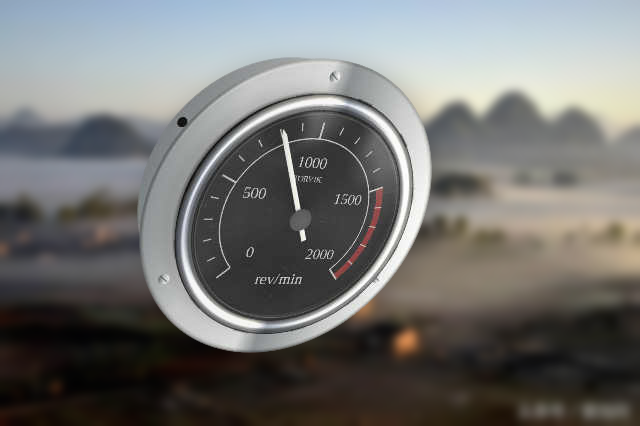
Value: value=800 unit=rpm
